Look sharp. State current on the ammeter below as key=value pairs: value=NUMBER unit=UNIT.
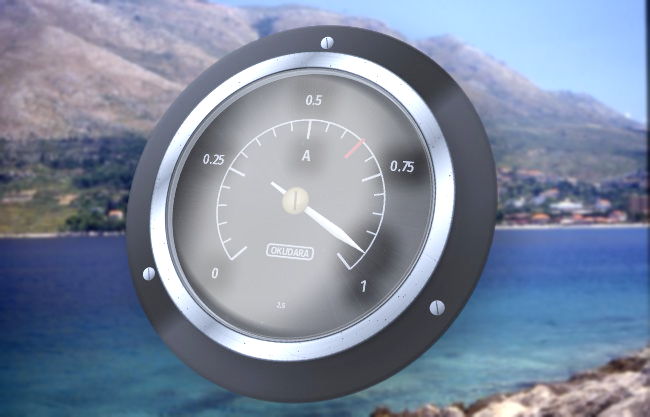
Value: value=0.95 unit=A
